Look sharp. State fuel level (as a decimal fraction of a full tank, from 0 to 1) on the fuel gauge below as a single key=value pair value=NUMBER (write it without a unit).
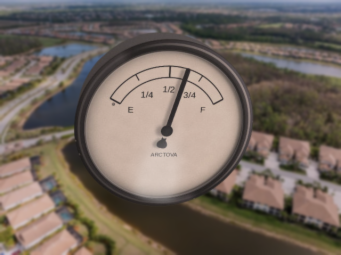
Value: value=0.625
